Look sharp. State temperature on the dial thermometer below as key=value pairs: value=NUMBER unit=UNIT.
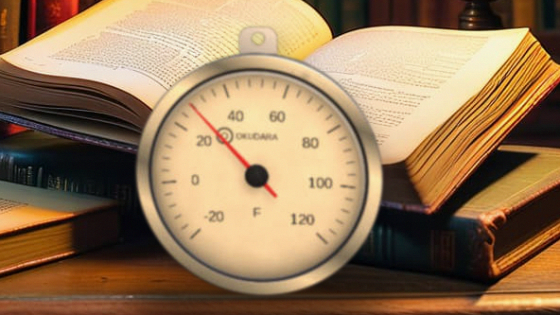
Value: value=28 unit=°F
